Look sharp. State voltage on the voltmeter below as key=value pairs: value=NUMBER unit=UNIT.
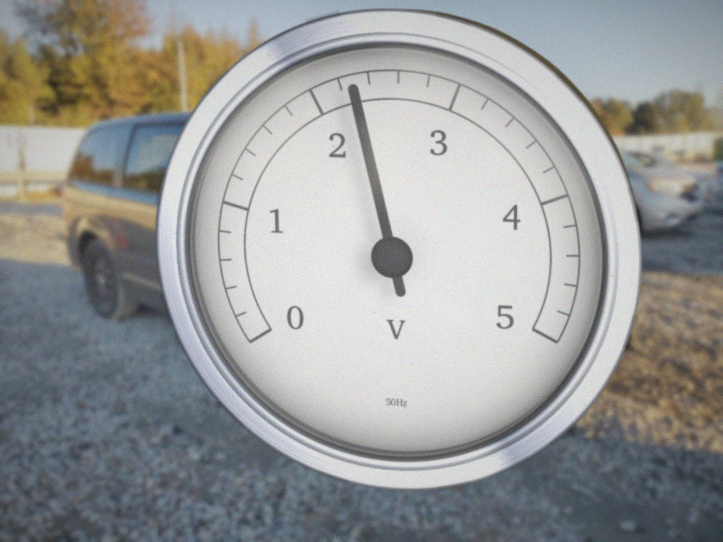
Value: value=2.3 unit=V
